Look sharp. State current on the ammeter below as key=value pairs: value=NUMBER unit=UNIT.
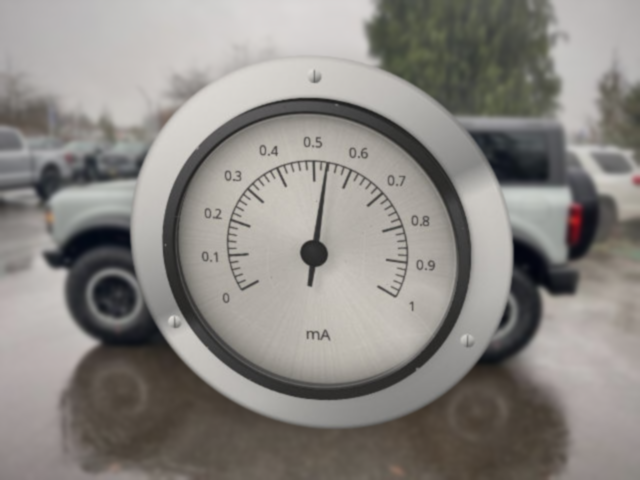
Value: value=0.54 unit=mA
